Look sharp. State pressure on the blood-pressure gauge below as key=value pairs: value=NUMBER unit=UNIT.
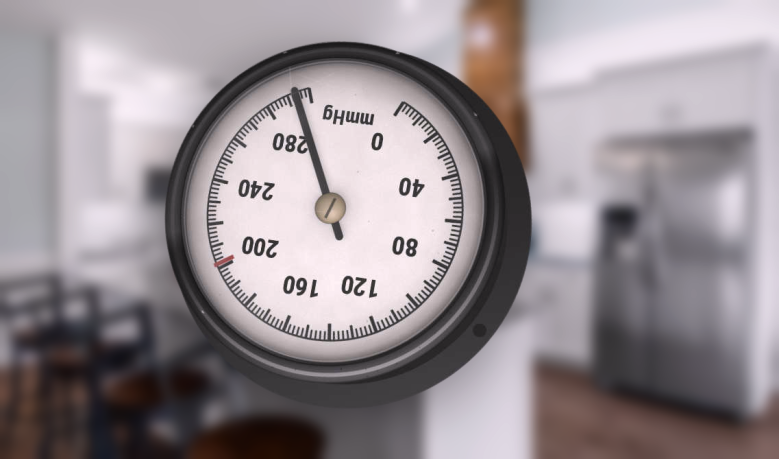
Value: value=294 unit=mmHg
